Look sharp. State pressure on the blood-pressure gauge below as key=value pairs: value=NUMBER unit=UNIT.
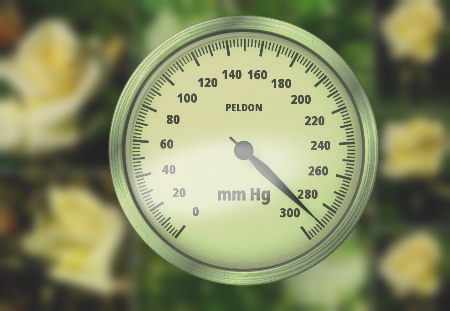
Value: value=290 unit=mmHg
